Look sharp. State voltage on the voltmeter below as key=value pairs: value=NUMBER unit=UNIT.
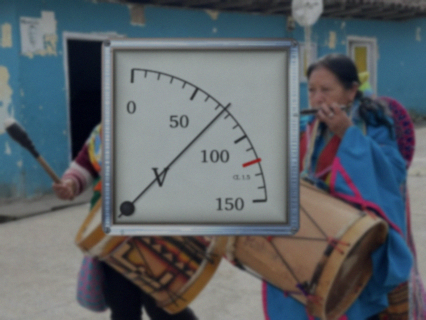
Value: value=75 unit=V
